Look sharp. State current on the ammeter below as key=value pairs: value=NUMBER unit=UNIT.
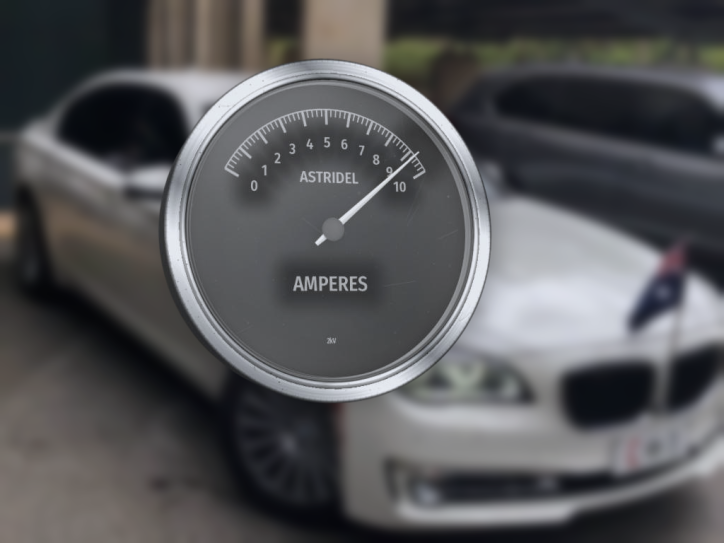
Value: value=9.2 unit=A
